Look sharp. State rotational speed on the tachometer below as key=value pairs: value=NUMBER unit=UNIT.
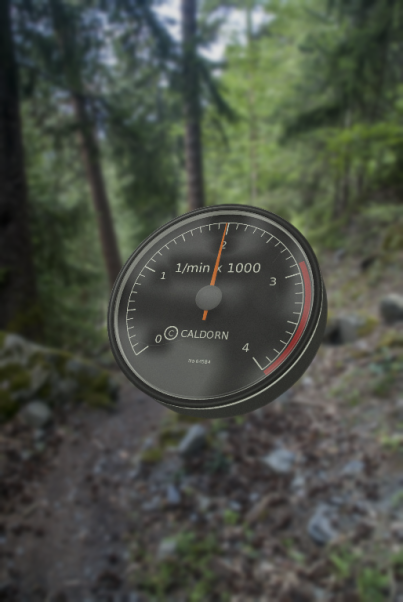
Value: value=2000 unit=rpm
